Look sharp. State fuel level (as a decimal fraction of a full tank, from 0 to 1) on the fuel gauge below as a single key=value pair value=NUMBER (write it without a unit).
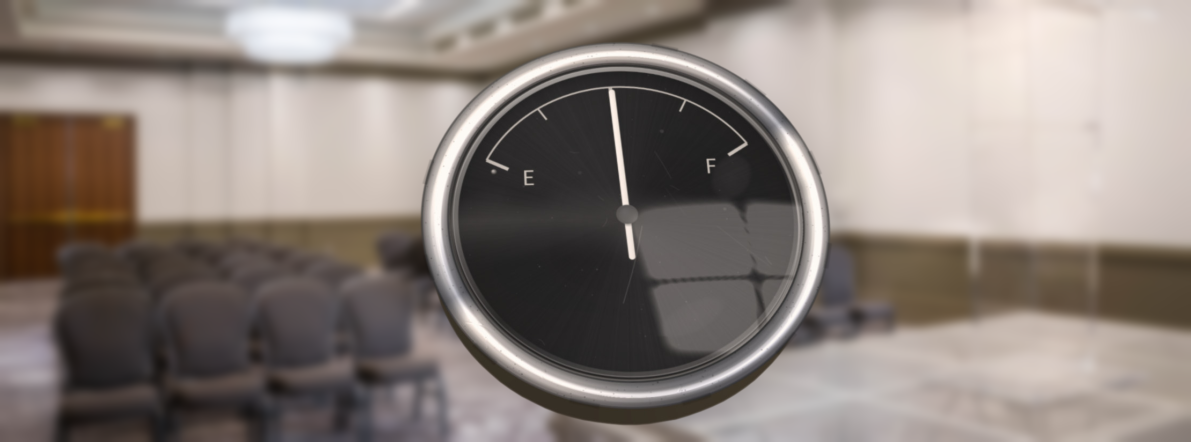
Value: value=0.5
